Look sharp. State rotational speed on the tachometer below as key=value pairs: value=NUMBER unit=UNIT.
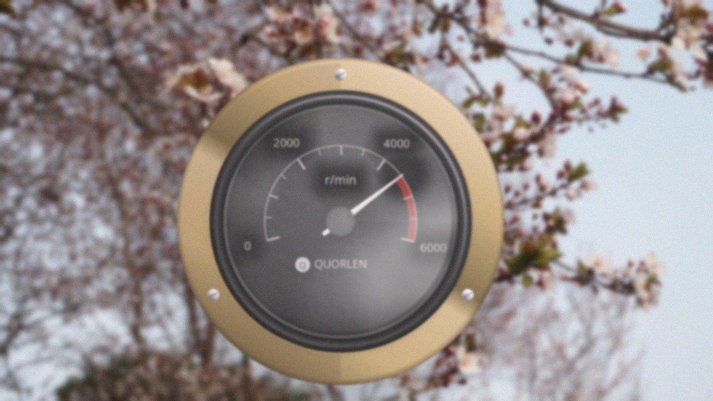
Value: value=4500 unit=rpm
